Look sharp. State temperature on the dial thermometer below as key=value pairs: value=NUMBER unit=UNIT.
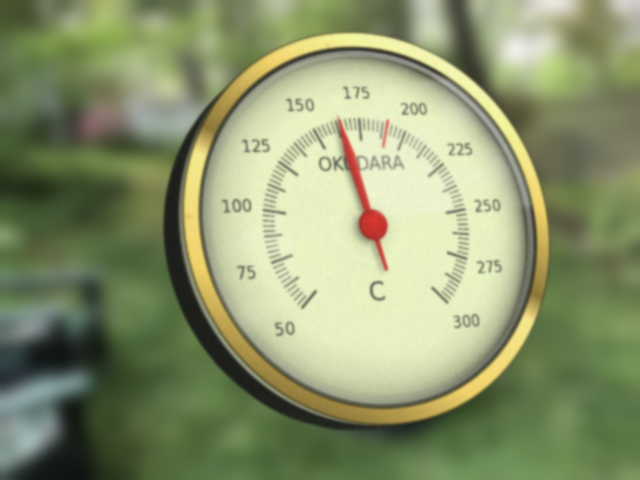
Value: value=162.5 unit=°C
